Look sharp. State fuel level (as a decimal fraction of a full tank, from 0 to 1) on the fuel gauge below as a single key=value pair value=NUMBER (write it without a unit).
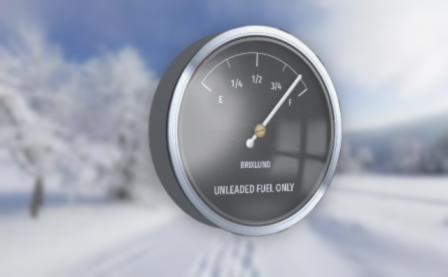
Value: value=0.875
